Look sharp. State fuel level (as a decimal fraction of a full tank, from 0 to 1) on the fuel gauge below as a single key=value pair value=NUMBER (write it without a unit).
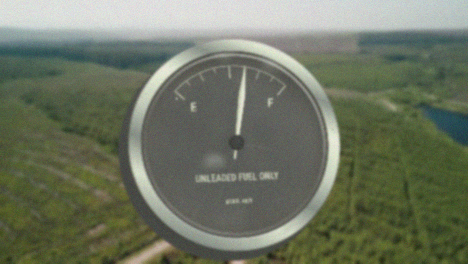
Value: value=0.625
